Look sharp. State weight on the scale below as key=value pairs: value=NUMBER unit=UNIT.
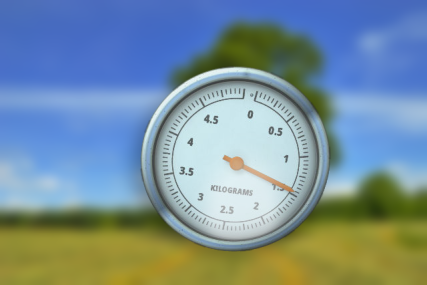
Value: value=1.45 unit=kg
